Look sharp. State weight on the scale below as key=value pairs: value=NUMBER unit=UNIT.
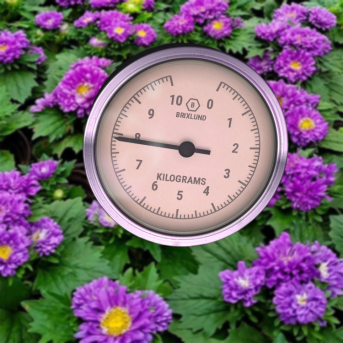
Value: value=7.9 unit=kg
